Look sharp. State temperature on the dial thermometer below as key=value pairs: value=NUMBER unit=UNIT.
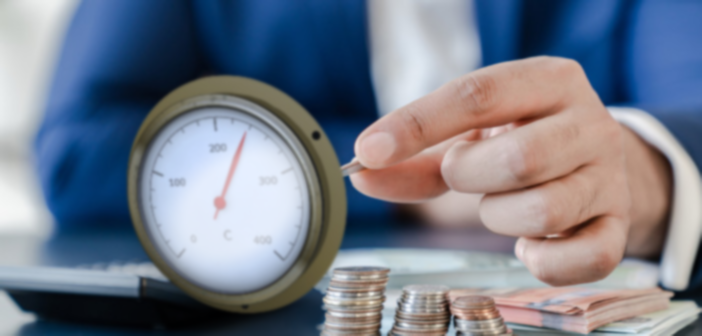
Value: value=240 unit=°C
